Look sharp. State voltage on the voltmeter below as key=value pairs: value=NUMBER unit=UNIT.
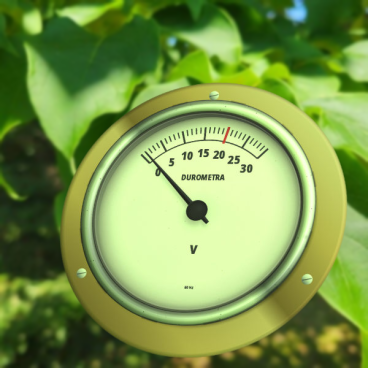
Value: value=1 unit=V
